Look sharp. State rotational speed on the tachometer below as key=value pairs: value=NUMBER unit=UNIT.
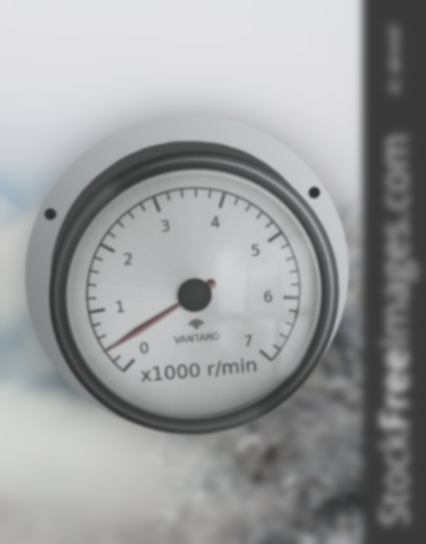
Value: value=400 unit=rpm
